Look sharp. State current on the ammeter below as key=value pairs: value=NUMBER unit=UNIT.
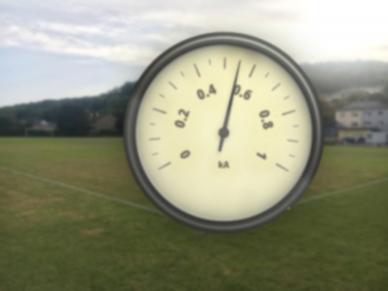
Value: value=0.55 unit=kA
